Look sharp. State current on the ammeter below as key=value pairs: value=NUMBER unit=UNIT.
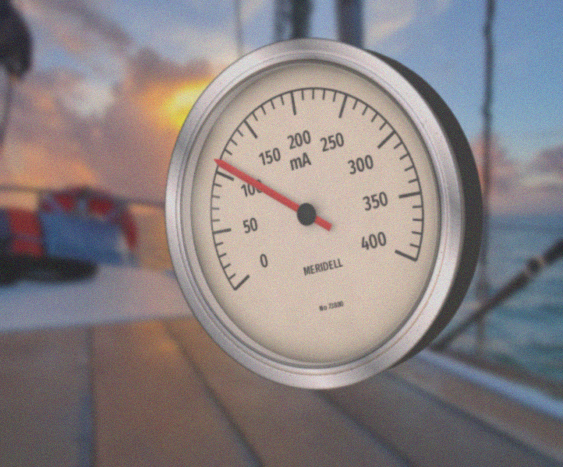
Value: value=110 unit=mA
